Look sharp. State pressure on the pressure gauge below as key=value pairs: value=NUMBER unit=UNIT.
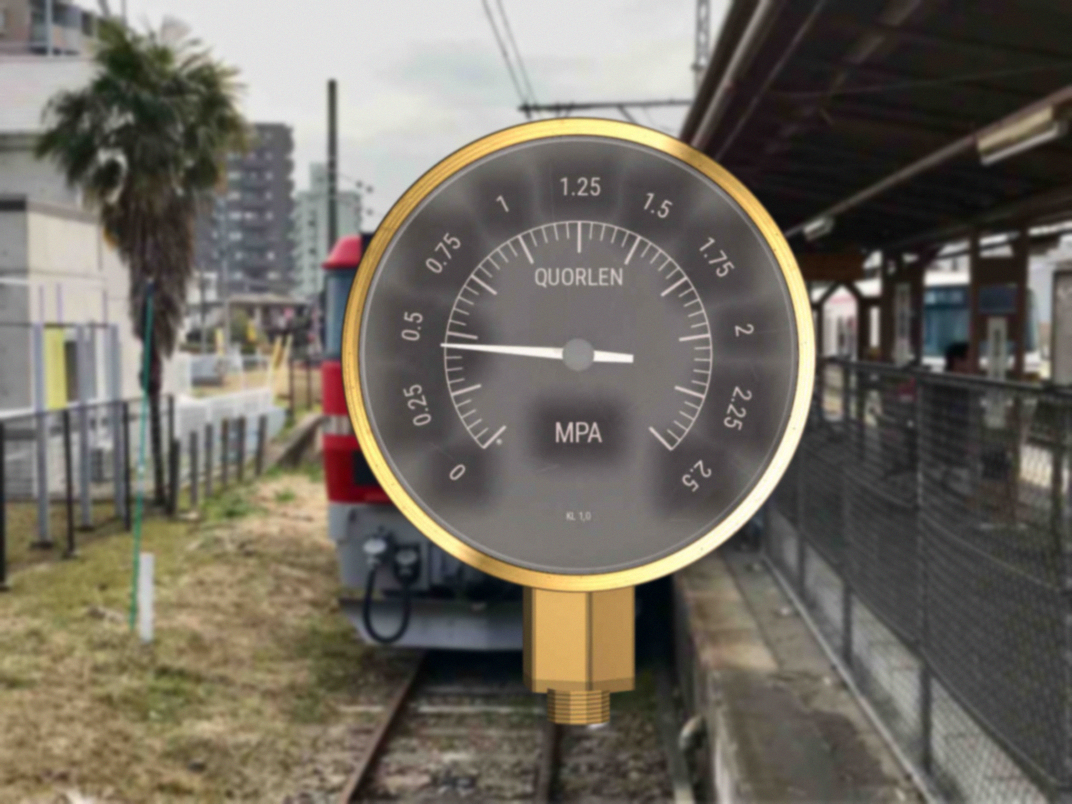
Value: value=0.45 unit=MPa
